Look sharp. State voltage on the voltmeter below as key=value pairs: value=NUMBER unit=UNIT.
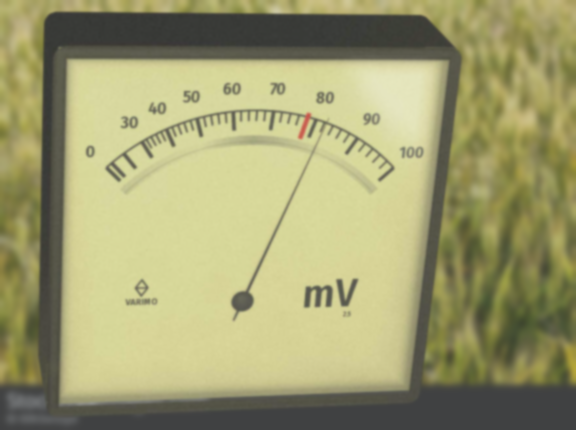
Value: value=82 unit=mV
